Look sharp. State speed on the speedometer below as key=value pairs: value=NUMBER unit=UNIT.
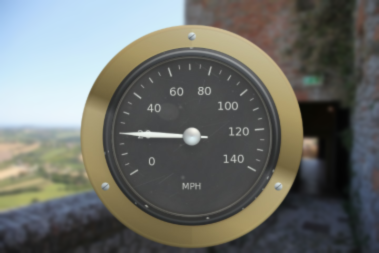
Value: value=20 unit=mph
